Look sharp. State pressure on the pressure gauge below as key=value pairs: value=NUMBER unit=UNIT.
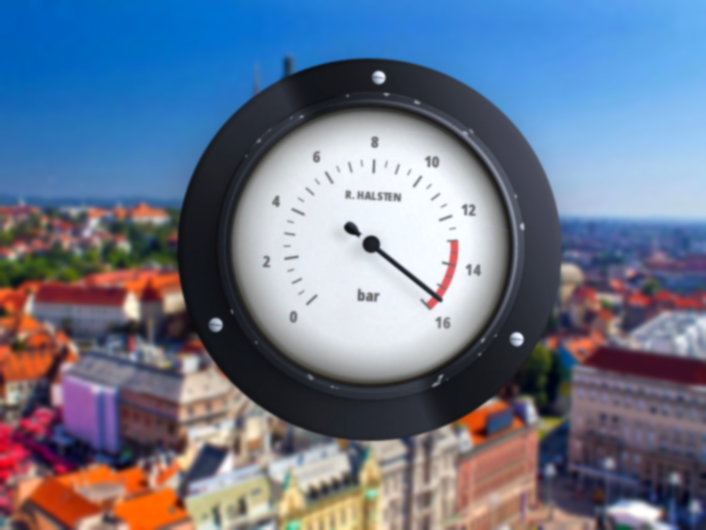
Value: value=15.5 unit=bar
